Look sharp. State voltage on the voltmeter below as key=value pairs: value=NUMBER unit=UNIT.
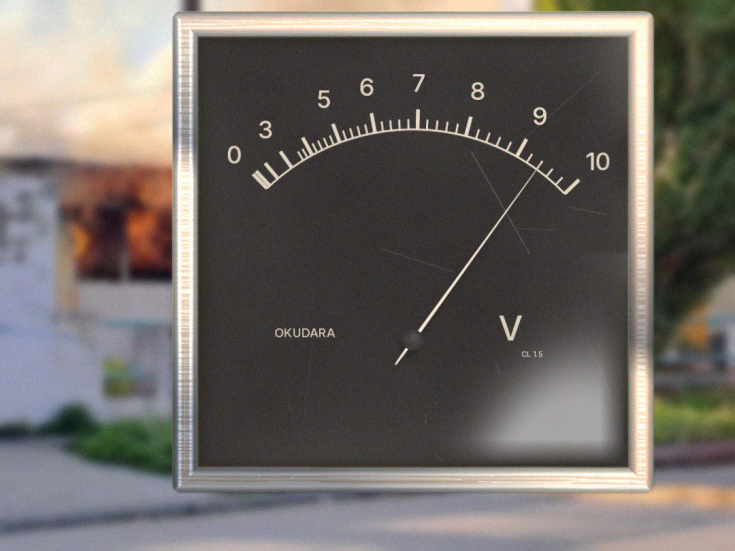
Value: value=9.4 unit=V
